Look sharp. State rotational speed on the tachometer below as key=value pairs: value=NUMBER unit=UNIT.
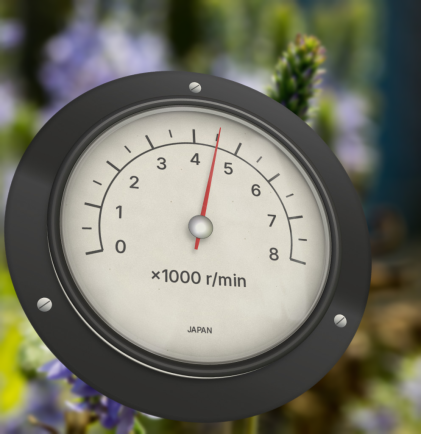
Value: value=4500 unit=rpm
